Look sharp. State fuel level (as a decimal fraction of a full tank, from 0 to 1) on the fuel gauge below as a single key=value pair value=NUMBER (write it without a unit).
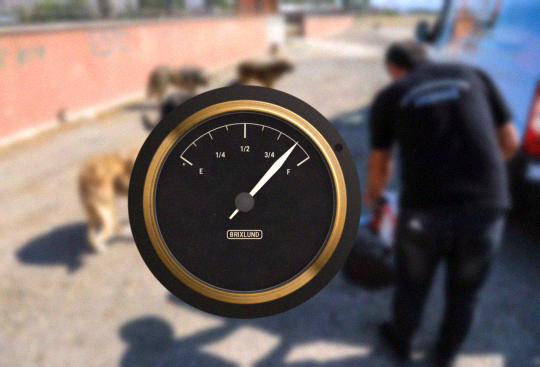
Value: value=0.875
